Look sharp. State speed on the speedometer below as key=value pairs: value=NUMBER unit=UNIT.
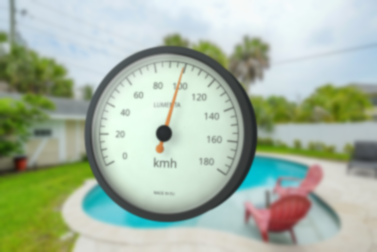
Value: value=100 unit=km/h
